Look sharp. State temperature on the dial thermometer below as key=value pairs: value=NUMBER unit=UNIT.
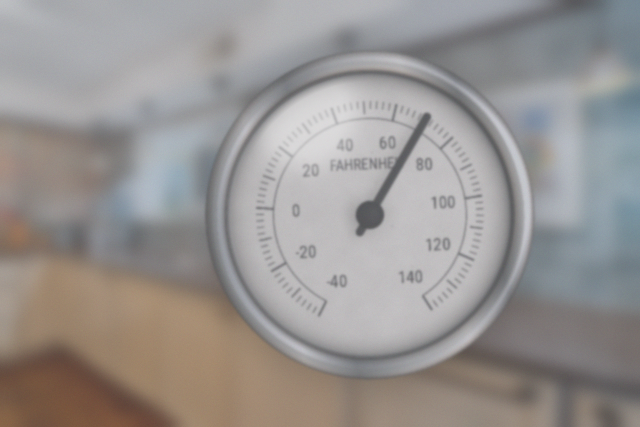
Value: value=70 unit=°F
